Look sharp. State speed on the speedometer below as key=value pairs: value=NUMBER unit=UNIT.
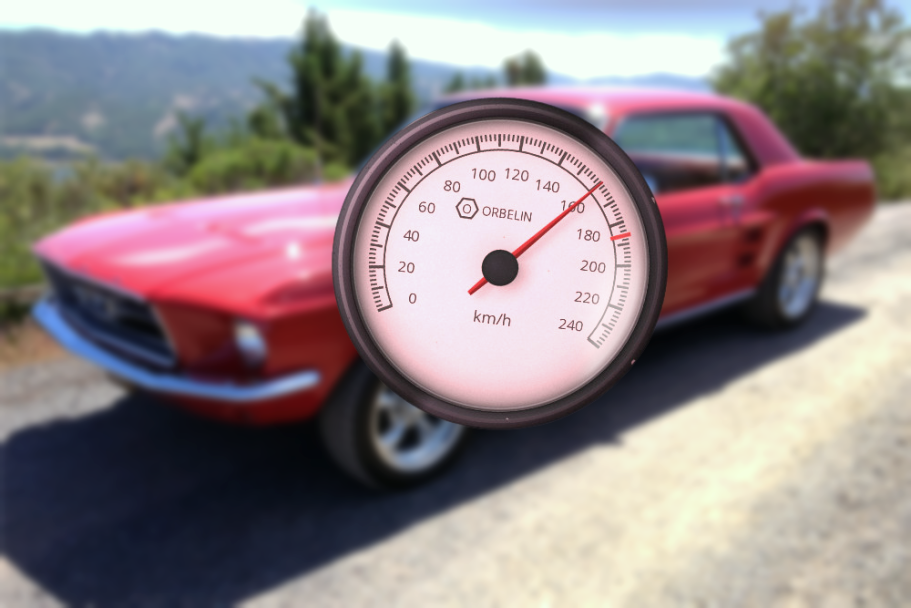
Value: value=160 unit=km/h
